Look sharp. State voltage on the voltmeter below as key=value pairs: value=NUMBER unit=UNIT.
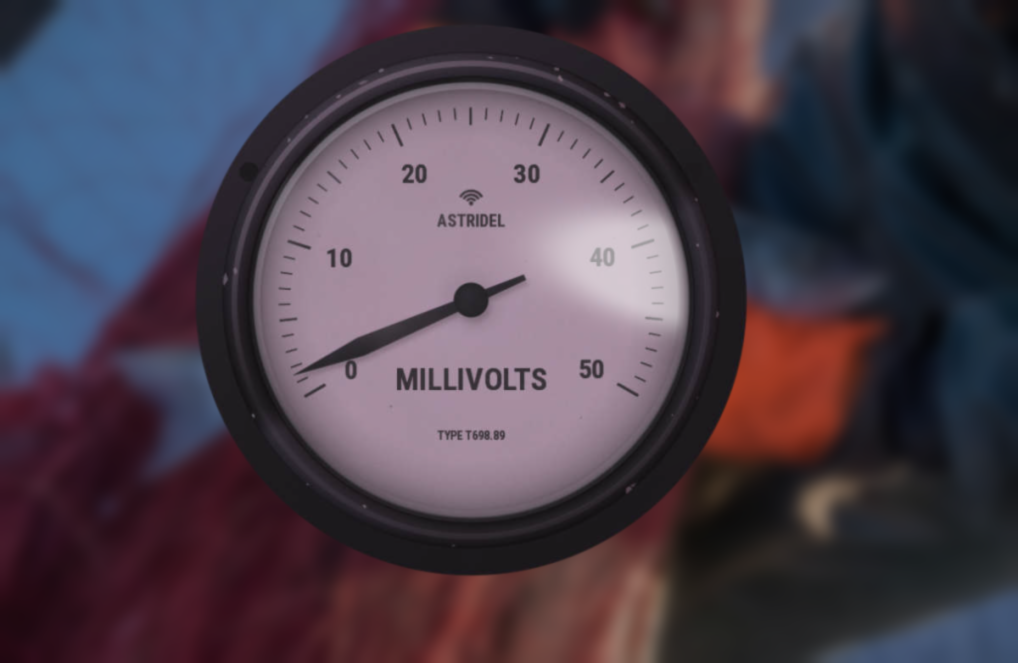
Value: value=1.5 unit=mV
